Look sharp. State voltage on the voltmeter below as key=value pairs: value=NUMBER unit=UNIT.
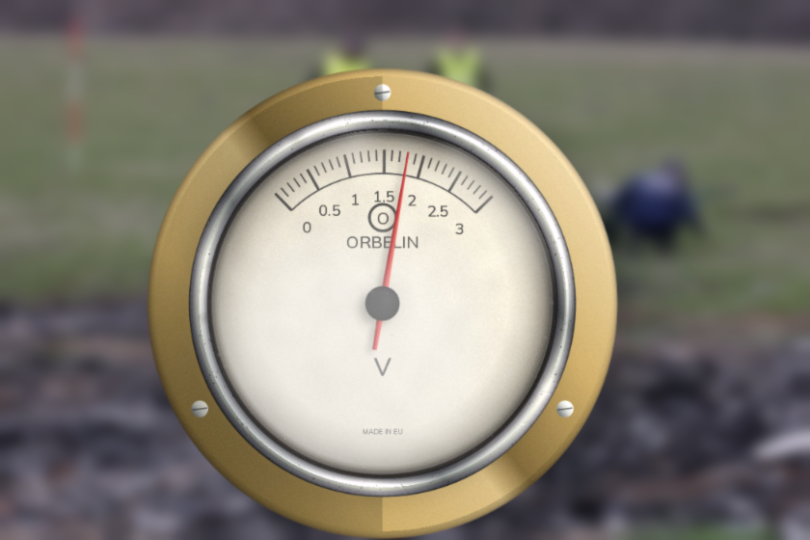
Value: value=1.8 unit=V
